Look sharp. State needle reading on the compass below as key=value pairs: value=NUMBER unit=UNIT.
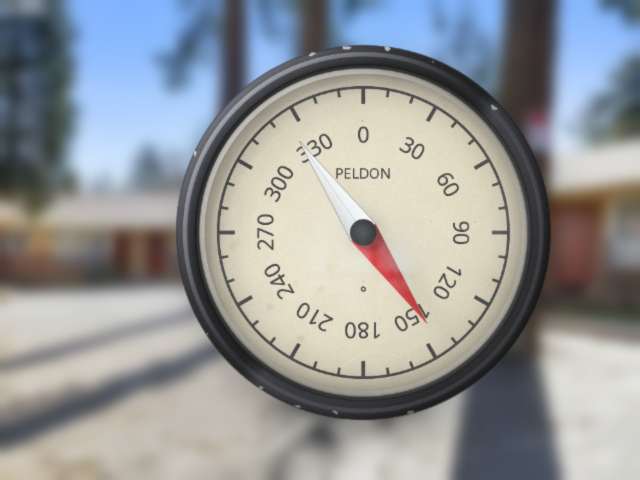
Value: value=145 unit=°
